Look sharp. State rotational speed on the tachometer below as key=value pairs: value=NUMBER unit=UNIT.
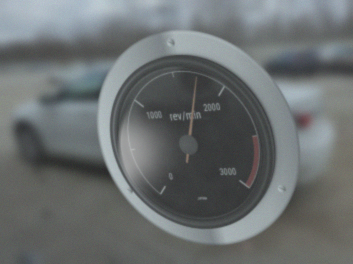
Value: value=1750 unit=rpm
